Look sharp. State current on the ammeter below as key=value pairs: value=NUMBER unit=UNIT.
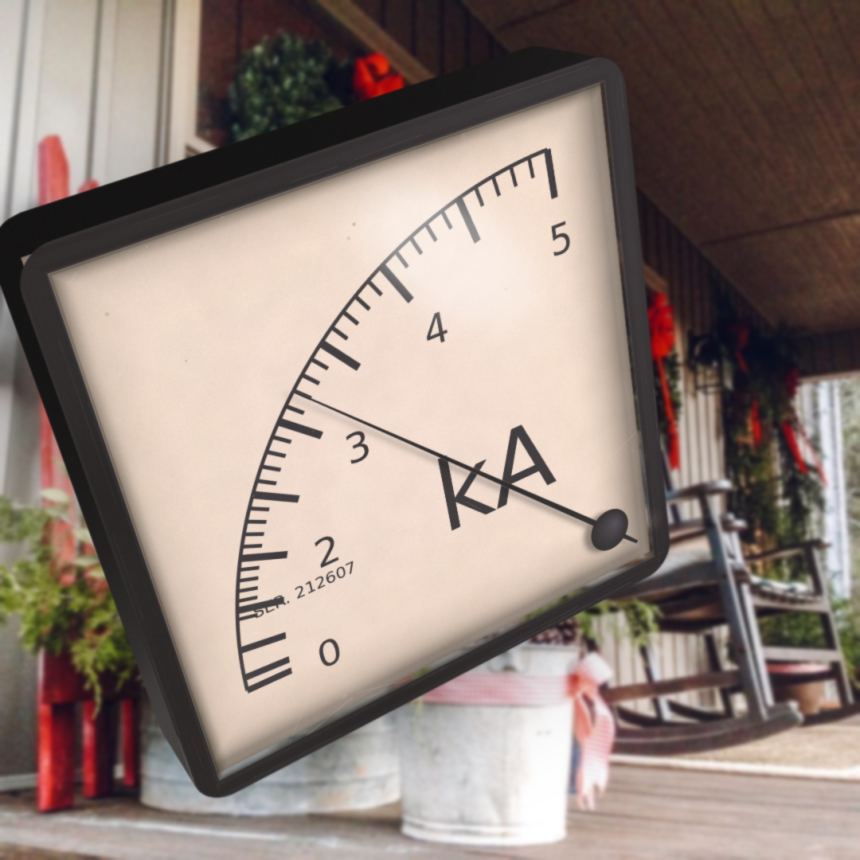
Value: value=3.2 unit=kA
